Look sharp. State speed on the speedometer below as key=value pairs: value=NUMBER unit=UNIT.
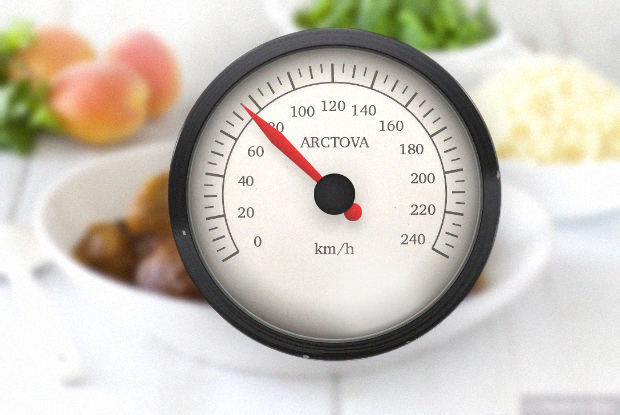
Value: value=75 unit=km/h
